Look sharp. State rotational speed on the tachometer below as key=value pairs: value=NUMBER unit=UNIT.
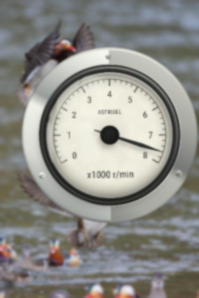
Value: value=7600 unit=rpm
